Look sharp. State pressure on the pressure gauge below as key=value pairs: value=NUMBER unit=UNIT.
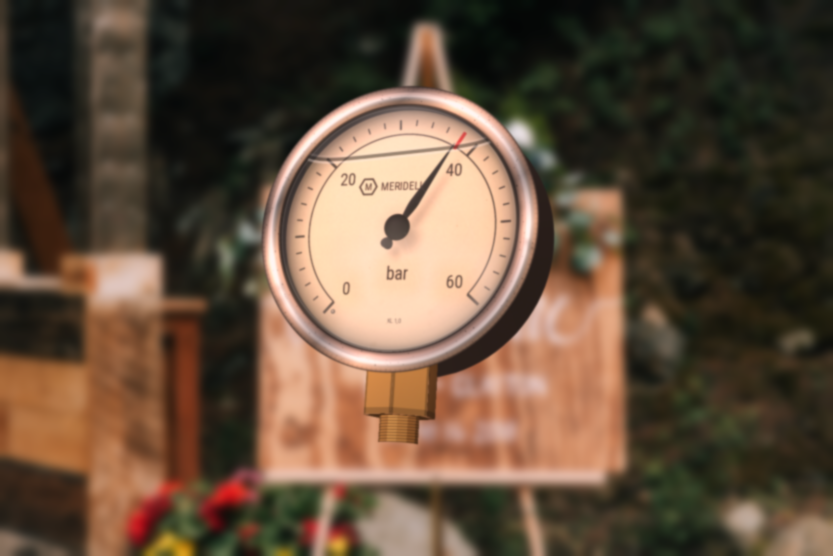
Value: value=38 unit=bar
